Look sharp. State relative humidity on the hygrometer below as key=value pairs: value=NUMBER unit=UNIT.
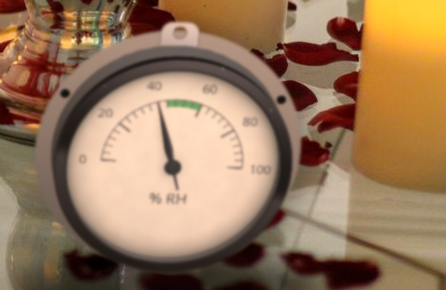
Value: value=40 unit=%
